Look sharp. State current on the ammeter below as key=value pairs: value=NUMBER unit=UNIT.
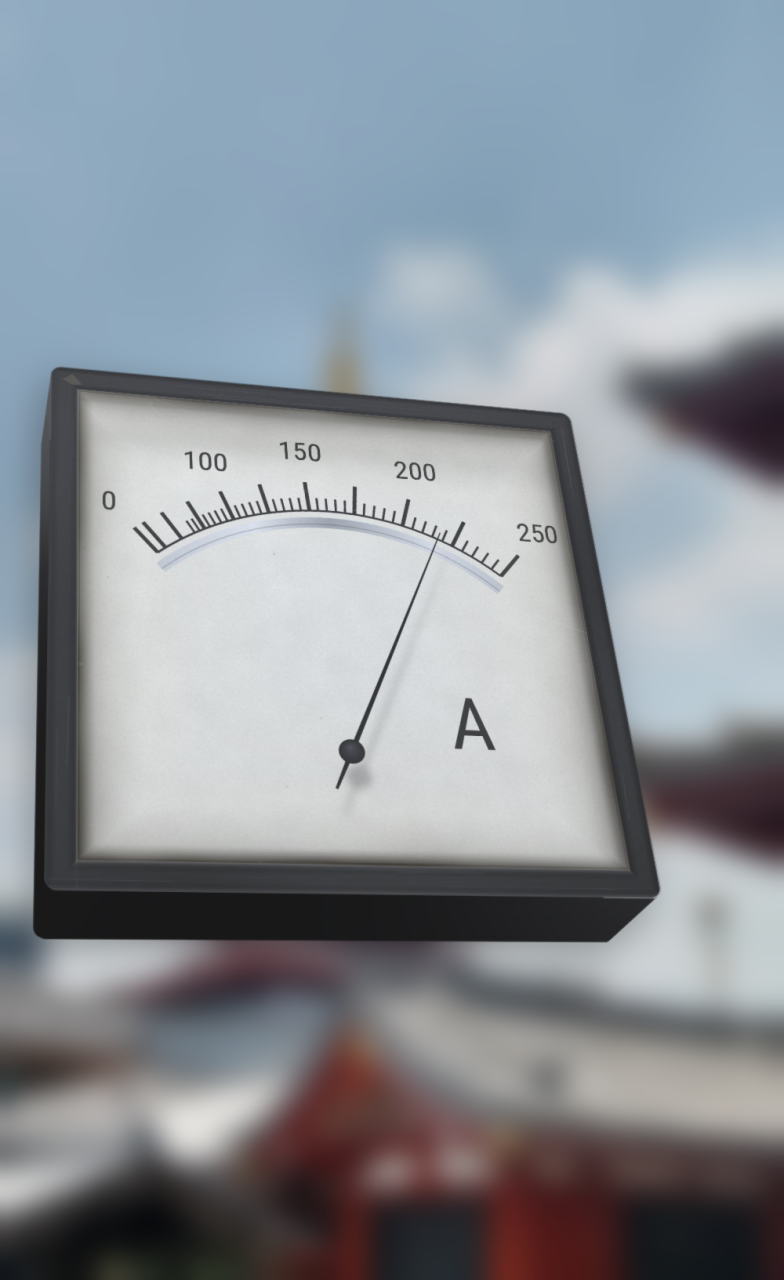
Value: value=217.5 unit=A
